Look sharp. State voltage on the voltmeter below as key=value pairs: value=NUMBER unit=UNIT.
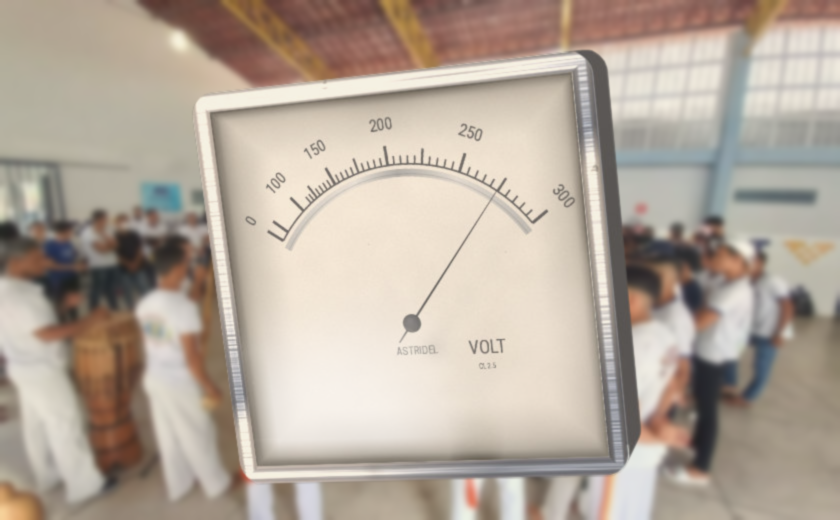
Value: value=275 unit=V
